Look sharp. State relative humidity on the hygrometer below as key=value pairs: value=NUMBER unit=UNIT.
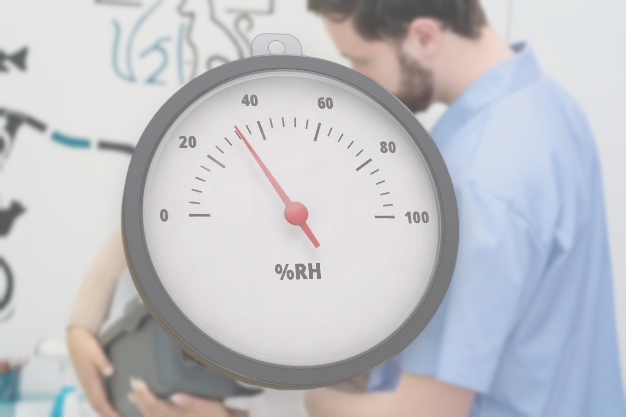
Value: value=32 unit=%
